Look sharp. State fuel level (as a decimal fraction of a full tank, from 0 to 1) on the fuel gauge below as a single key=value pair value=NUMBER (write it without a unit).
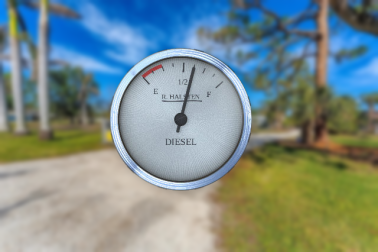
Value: value=0.625
